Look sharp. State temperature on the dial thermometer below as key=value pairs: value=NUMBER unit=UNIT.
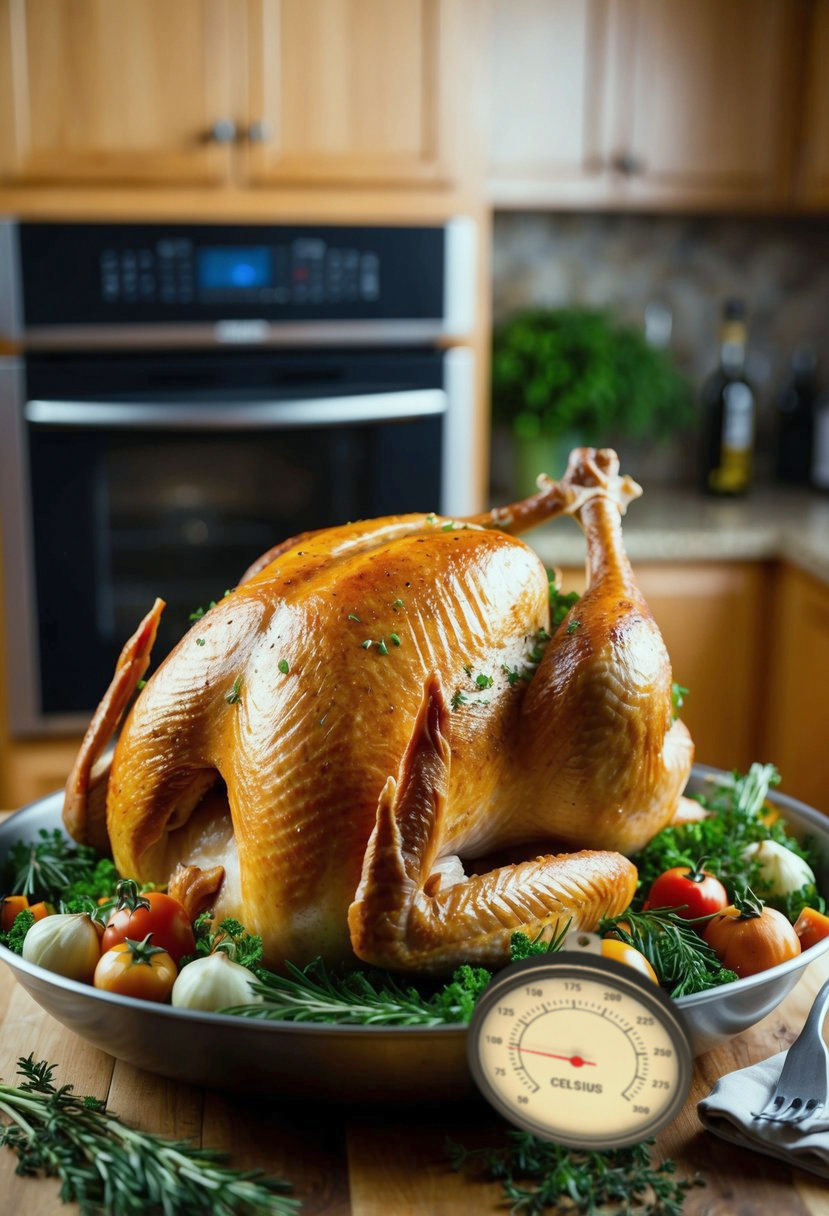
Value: value=100 unit=°C
